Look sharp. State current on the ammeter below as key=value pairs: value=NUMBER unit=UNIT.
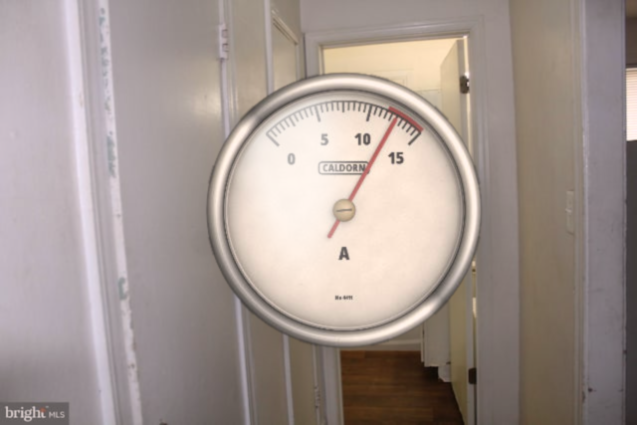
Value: value=12.5 unit=A
